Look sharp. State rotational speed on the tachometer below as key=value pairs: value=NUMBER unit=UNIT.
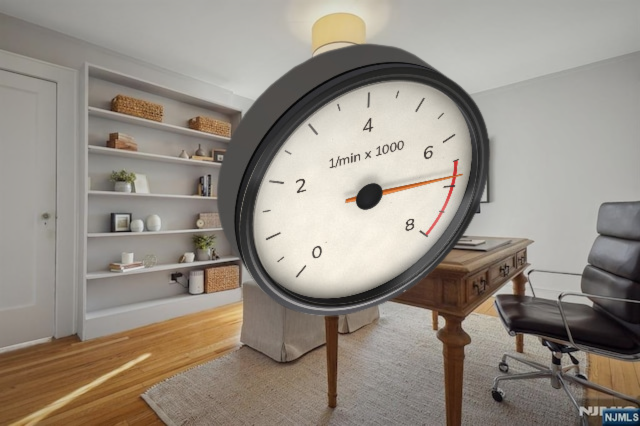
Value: value=6750 unit=rpm
